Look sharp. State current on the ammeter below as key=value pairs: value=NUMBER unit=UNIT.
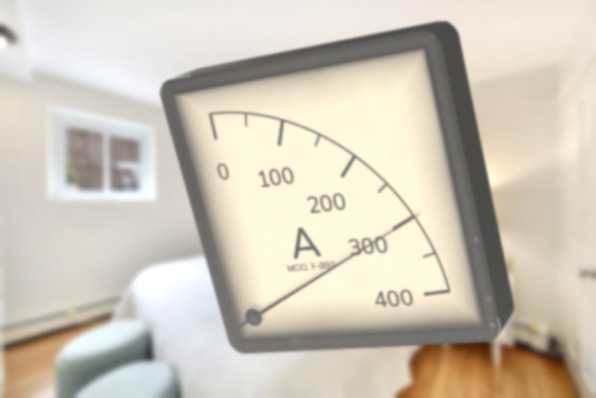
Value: value=300 unit=A
